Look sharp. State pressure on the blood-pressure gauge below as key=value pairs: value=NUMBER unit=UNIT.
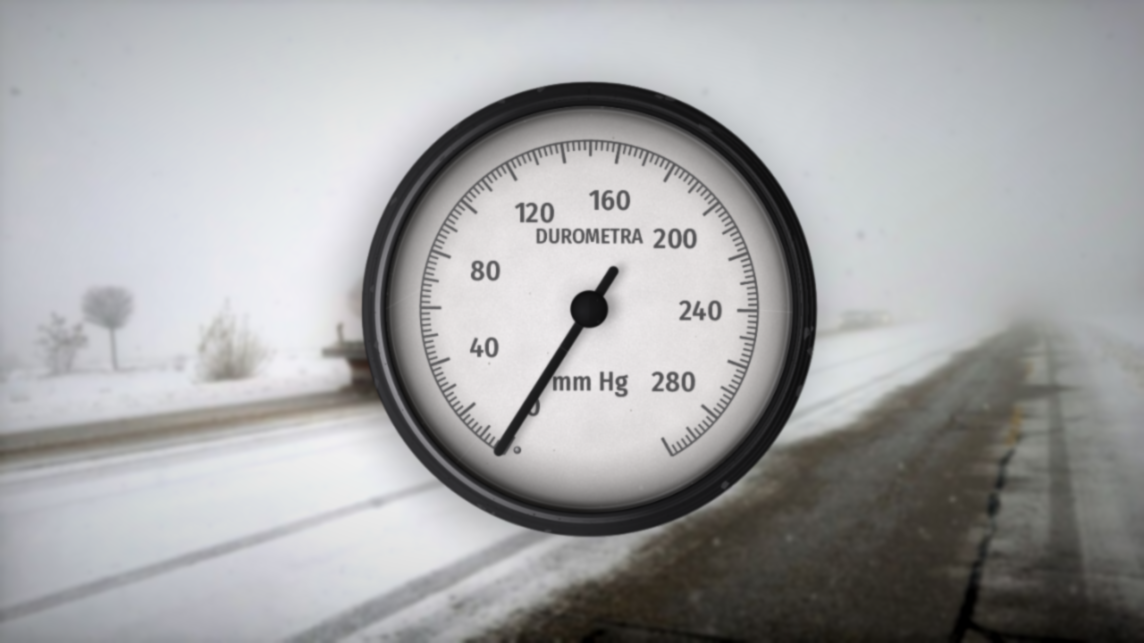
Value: value=2 unit=mmHg
